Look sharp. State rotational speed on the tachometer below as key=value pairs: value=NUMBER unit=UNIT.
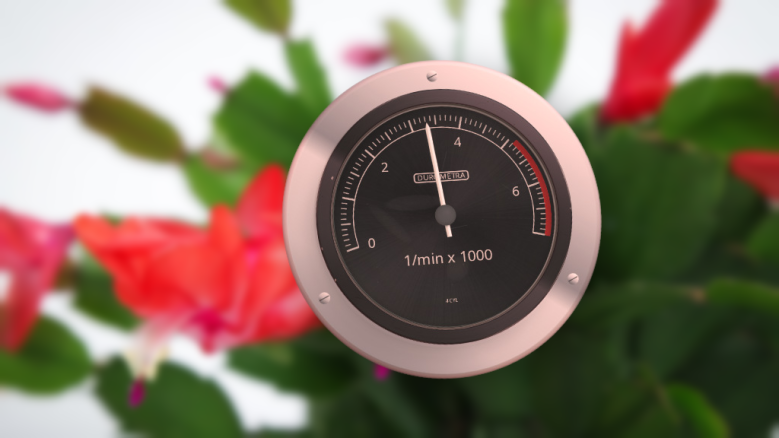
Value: value=3300 unit=rpm
